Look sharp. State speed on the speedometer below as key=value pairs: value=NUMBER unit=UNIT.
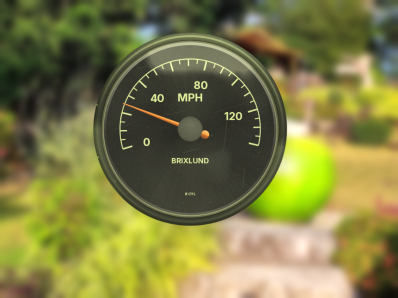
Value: value=25 unit=mph
